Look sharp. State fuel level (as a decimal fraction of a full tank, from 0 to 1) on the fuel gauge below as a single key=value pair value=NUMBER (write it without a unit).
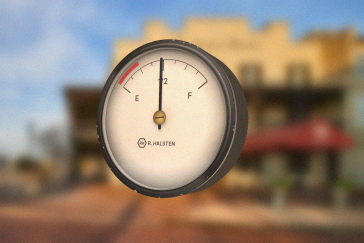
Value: value=0.5
